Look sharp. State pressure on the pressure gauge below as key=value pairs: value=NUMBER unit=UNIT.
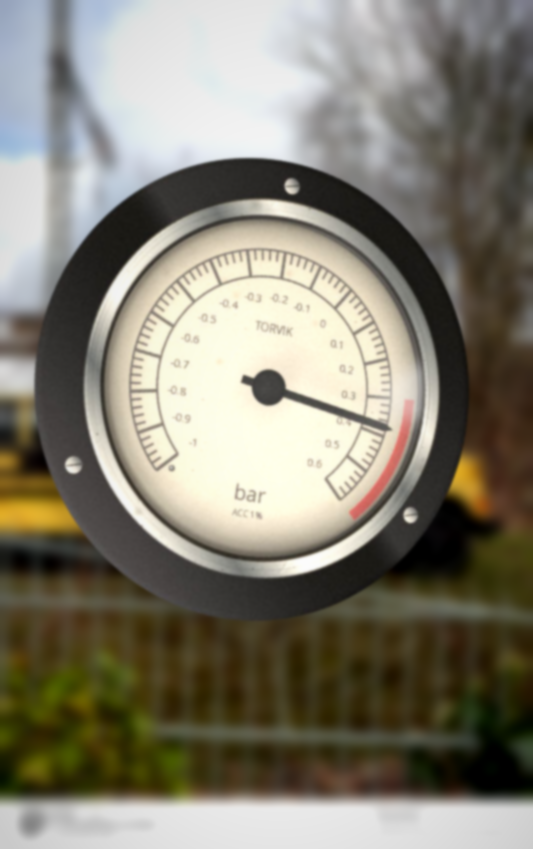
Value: value=0.38 unit=bar
